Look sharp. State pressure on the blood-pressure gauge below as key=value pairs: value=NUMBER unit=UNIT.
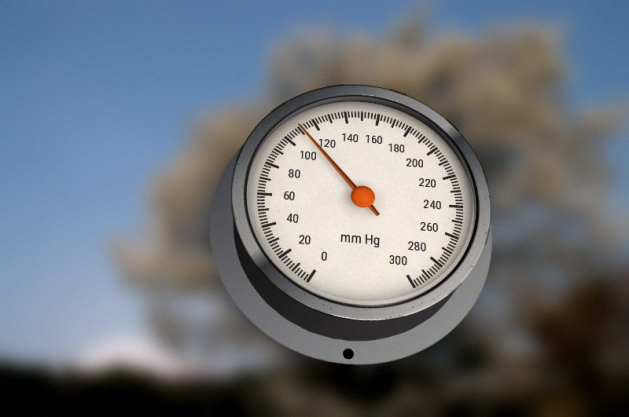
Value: value=110 unit=mmHg
